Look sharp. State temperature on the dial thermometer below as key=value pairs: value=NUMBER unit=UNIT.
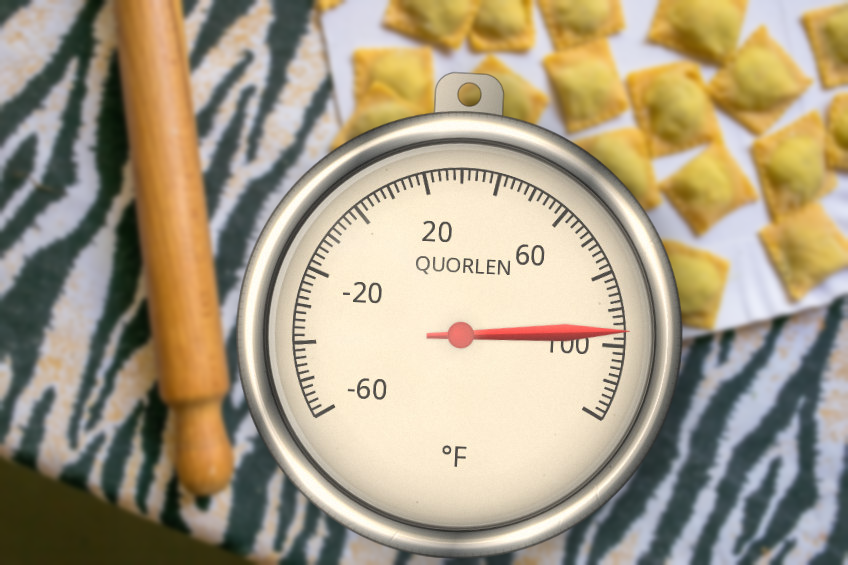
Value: value=96 unit=°F
